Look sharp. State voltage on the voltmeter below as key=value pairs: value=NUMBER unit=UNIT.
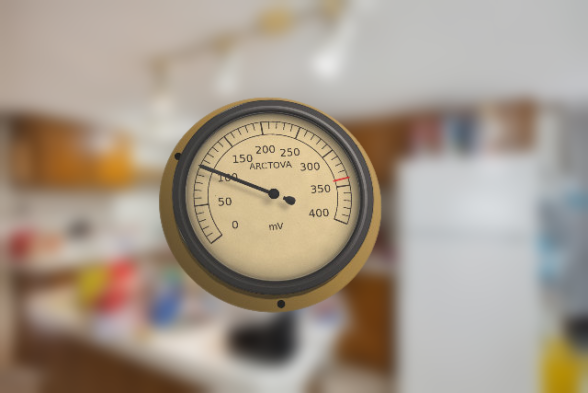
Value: value=100 unit=mV
